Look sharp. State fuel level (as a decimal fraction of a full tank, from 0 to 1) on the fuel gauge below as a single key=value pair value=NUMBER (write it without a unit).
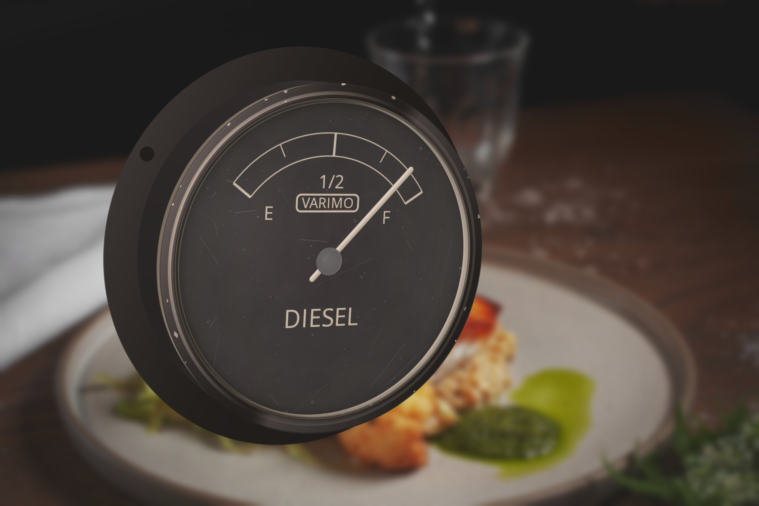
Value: value=0.875
